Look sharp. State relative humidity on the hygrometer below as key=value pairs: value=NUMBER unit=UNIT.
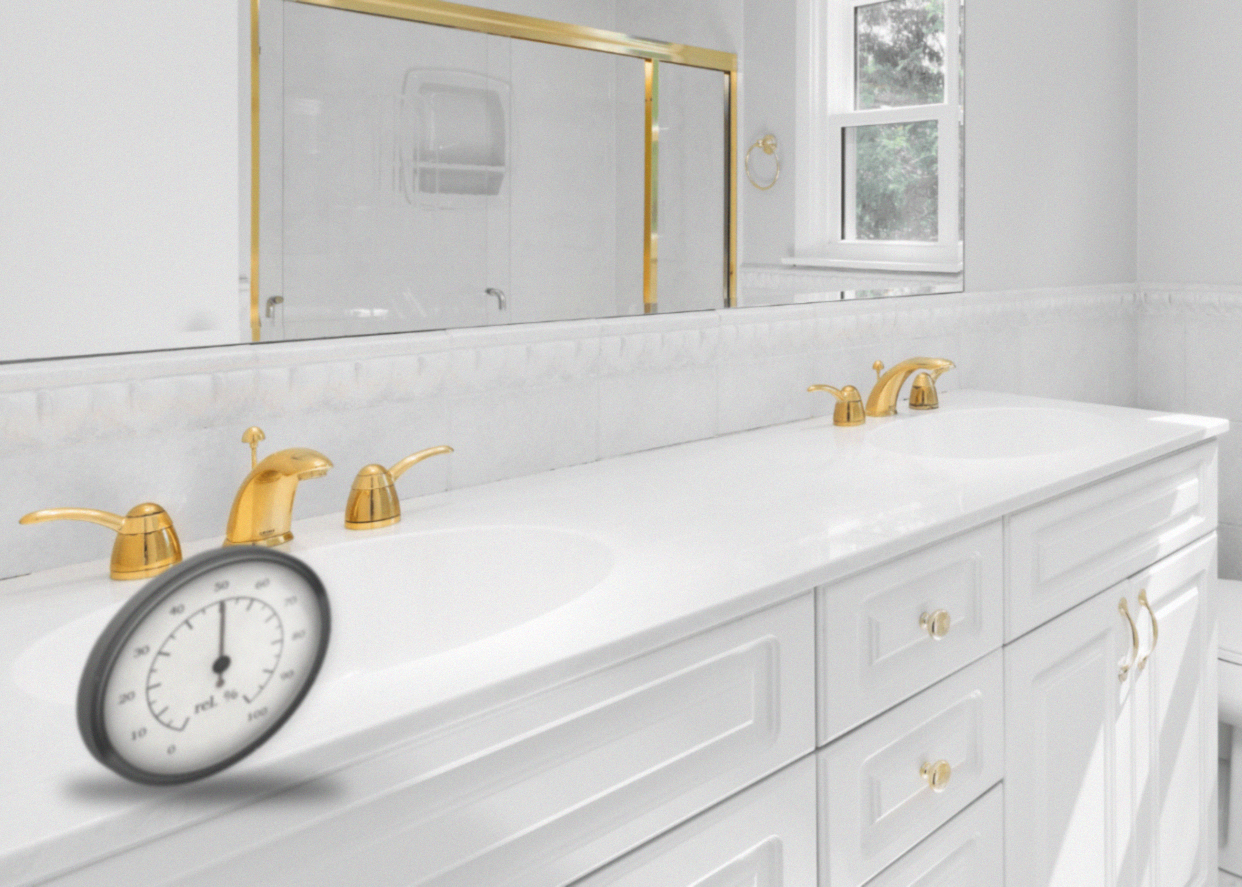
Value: value=50 unit=%
